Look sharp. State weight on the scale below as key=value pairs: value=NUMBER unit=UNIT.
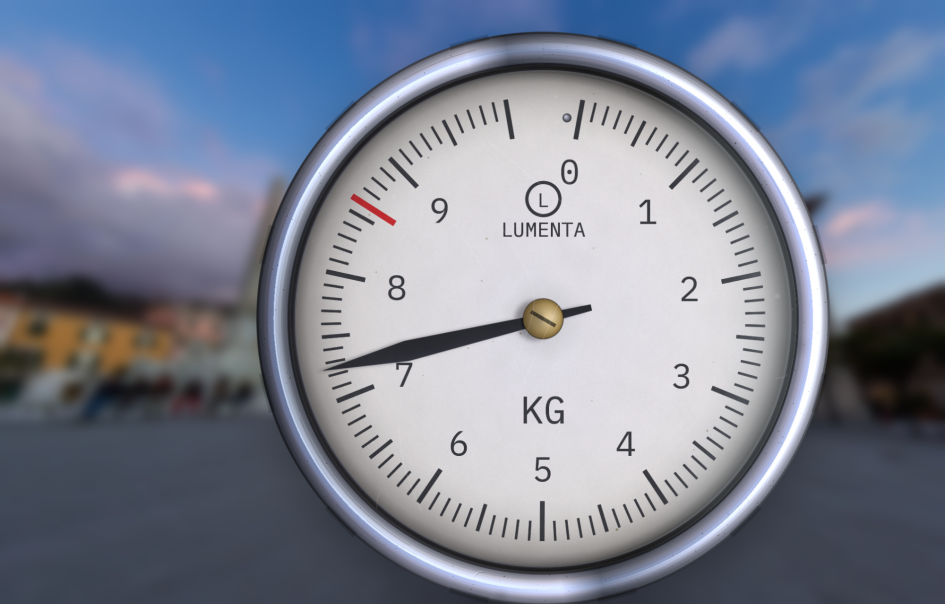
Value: value=7.25 unit=kg
